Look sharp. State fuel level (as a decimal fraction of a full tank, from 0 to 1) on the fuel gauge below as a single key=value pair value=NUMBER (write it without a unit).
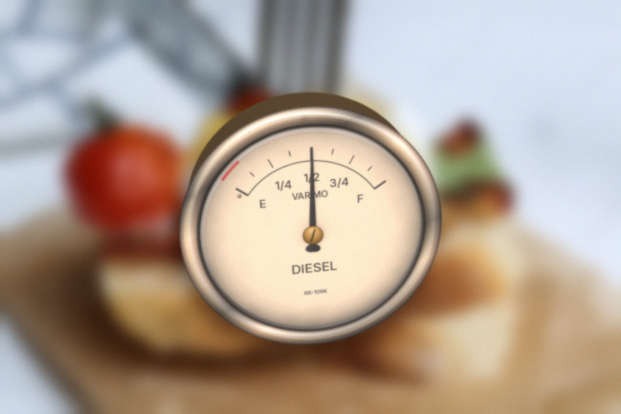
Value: value=0.5
